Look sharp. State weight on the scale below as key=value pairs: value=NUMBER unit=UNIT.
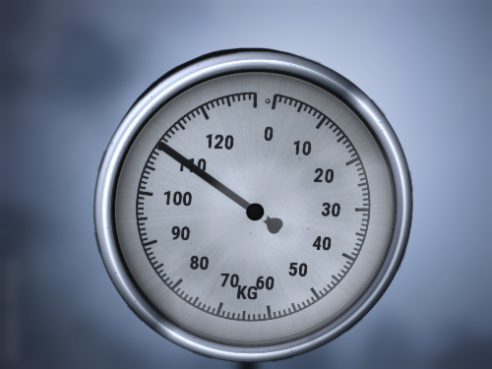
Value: value=110 unit=kg
